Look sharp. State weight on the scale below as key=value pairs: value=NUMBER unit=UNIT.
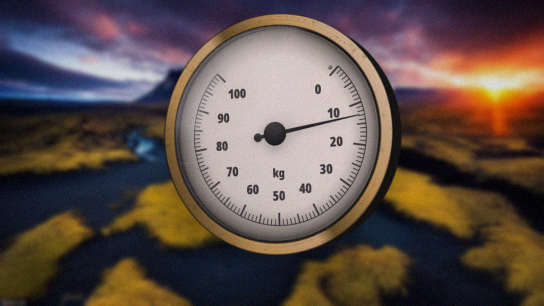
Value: value=13 unit=kg
